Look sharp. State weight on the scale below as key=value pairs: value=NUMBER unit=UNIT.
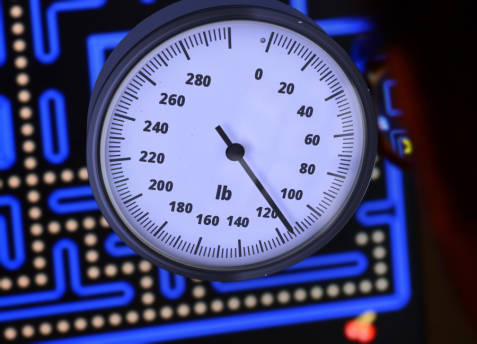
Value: value=114 unit=lb
